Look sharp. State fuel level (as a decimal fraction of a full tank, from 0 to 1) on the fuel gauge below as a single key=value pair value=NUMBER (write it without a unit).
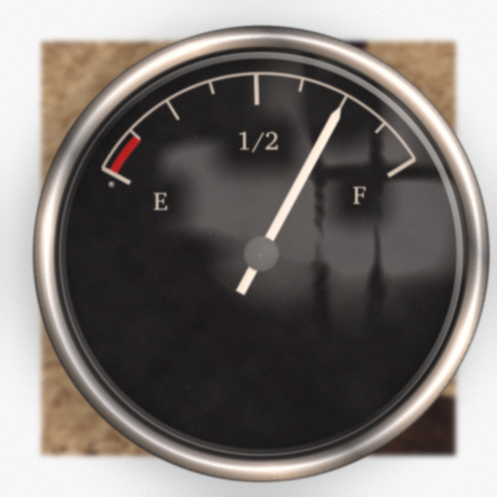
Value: value=0.75
